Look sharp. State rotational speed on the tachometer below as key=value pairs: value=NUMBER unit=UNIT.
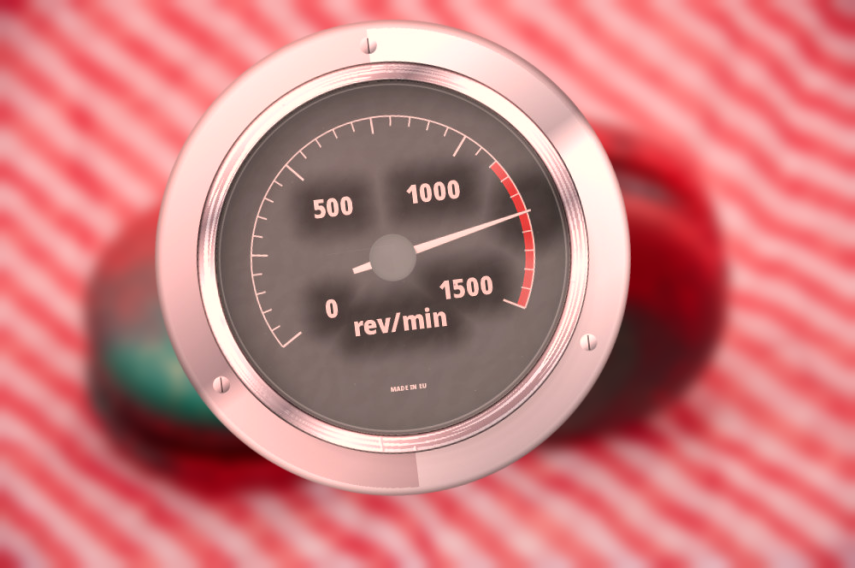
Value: value=1250 unit=rpm
